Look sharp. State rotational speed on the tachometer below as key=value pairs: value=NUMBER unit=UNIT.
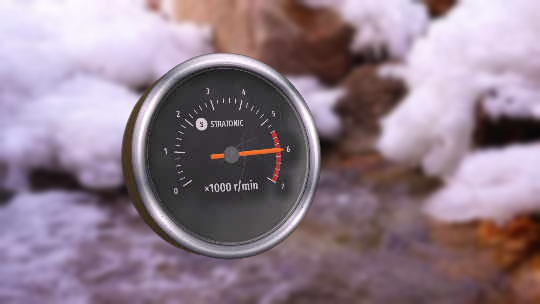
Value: value=6000 unit=rpm
